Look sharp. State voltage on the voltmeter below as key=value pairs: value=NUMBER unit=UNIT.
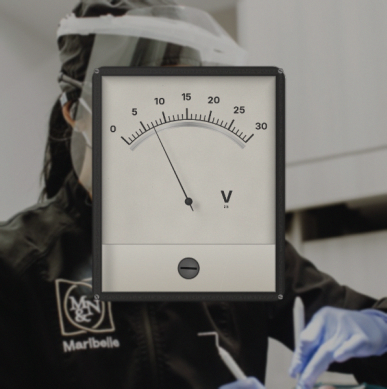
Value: value=7 unit=V
